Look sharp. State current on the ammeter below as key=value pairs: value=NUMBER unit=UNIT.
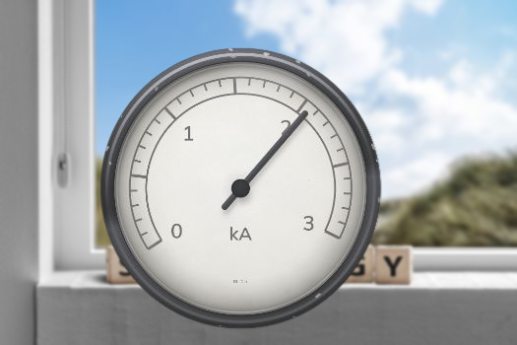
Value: value=2.05 unit=kA
